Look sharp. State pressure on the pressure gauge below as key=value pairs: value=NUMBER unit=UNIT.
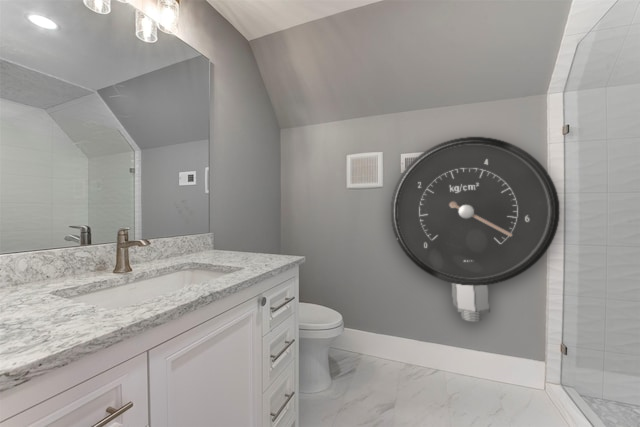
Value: value=6.6 unit=kg/cm²
